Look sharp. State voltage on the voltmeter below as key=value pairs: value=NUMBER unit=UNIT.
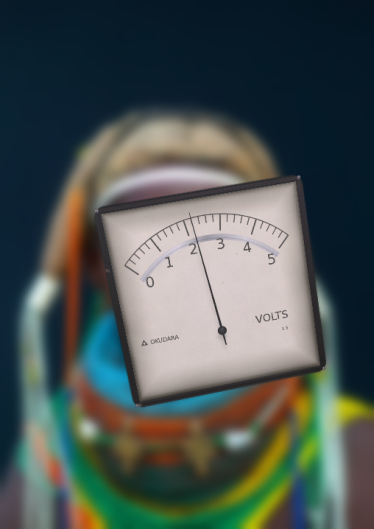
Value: value=2.2 unit=V
